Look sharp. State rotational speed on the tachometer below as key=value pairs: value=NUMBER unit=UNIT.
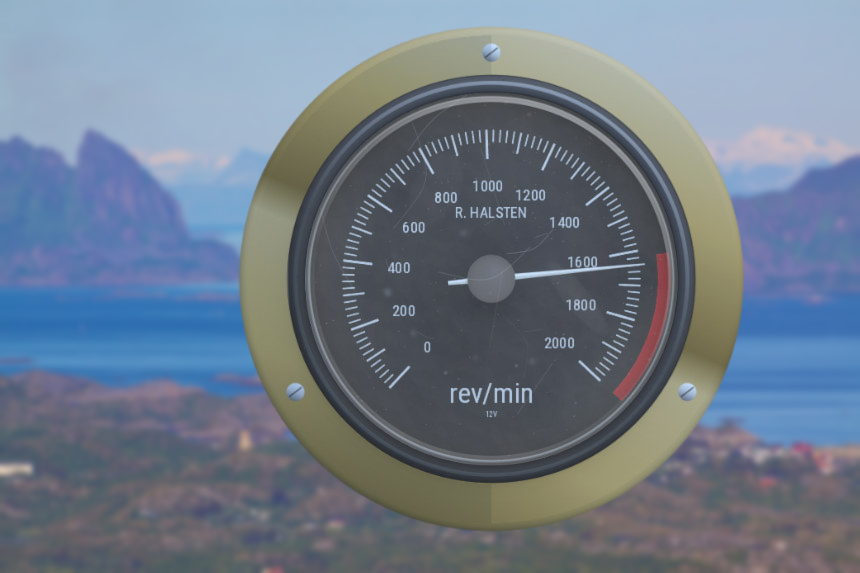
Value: value=1640 unit=rpm
